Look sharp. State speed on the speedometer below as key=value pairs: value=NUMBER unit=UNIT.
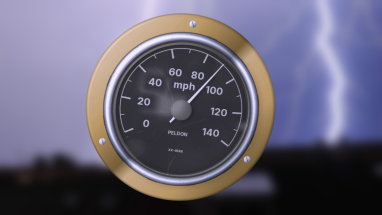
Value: value=90 unit=mph
